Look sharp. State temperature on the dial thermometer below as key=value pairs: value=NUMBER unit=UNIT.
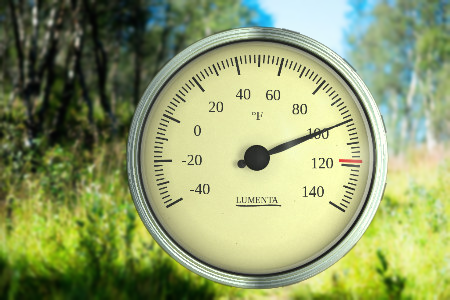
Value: value=100 unit=°F
